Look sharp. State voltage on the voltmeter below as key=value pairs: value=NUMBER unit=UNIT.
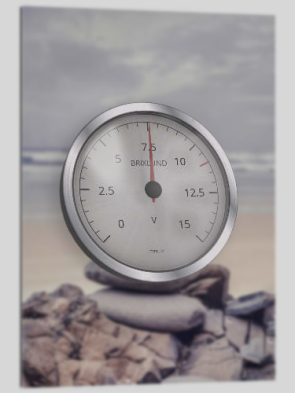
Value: value=7.5 unit=V
